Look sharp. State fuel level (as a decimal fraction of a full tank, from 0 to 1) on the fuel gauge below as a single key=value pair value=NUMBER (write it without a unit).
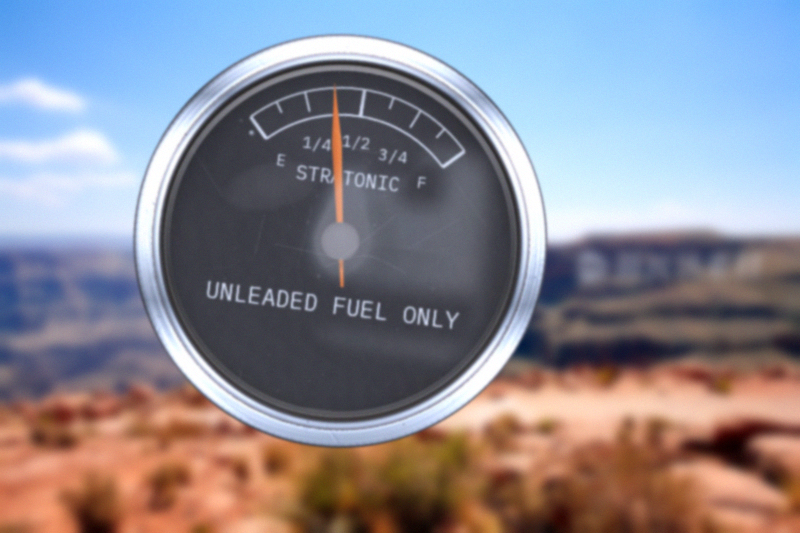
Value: value=0.375
